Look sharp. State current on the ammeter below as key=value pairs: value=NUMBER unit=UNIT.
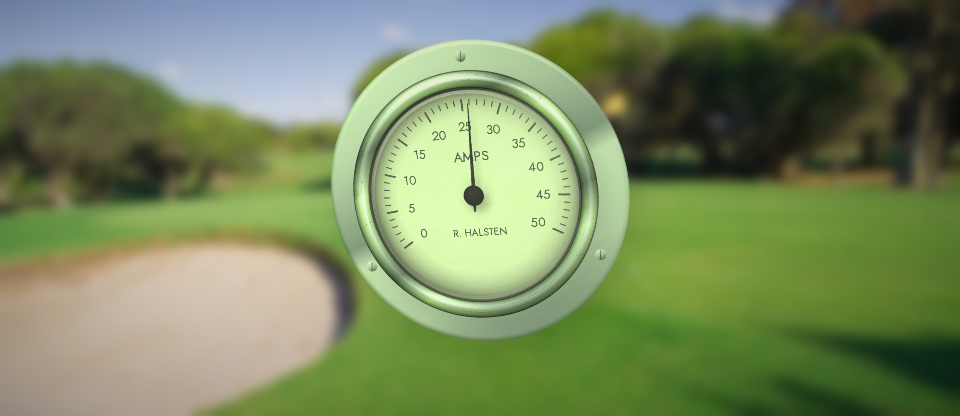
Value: value=26 unit=A
